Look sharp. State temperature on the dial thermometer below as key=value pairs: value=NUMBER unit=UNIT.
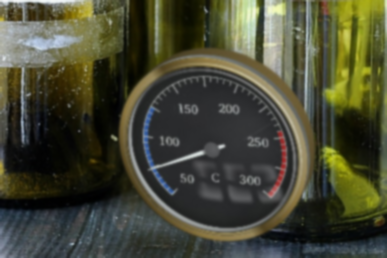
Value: value=75 unit=°C
